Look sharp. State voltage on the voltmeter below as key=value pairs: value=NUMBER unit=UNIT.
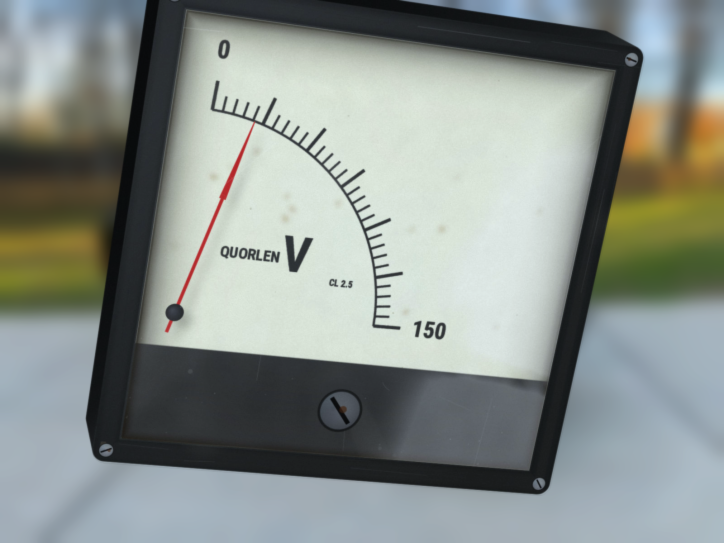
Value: value=20 unit=V
